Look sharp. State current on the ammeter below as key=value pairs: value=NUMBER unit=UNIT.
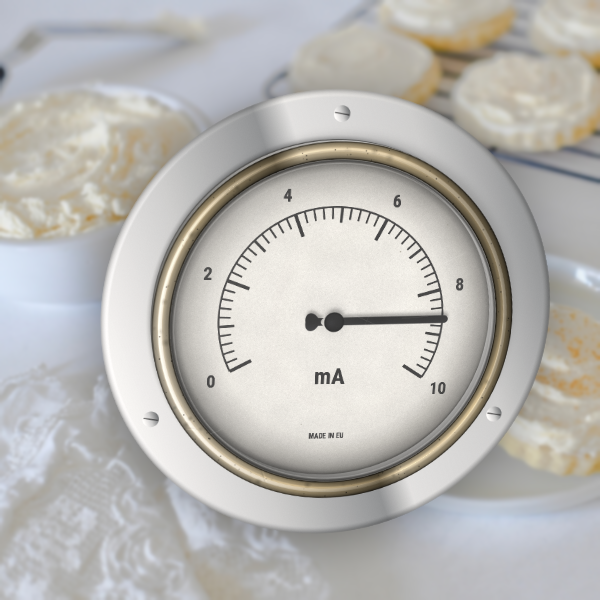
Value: value=8.6 unit=mA
